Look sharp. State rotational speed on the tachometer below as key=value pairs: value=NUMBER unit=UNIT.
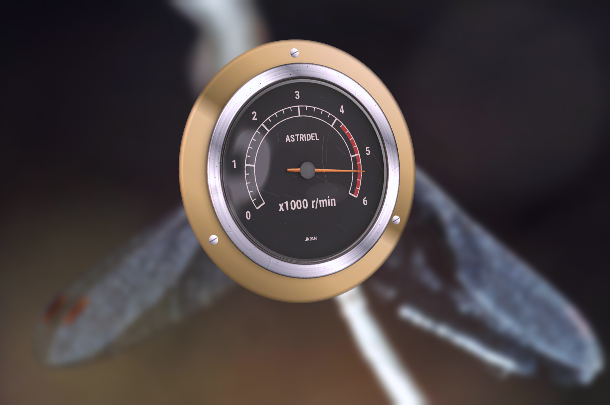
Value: value=5400 unit=rpm
